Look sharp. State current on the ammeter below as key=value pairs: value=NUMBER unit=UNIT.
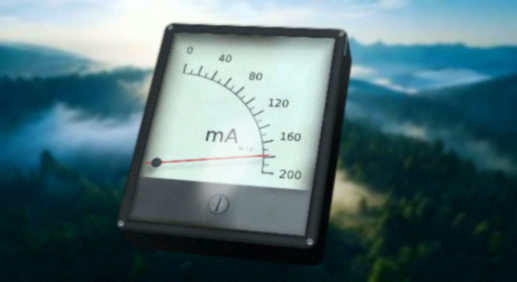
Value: value=180 unit=mA
